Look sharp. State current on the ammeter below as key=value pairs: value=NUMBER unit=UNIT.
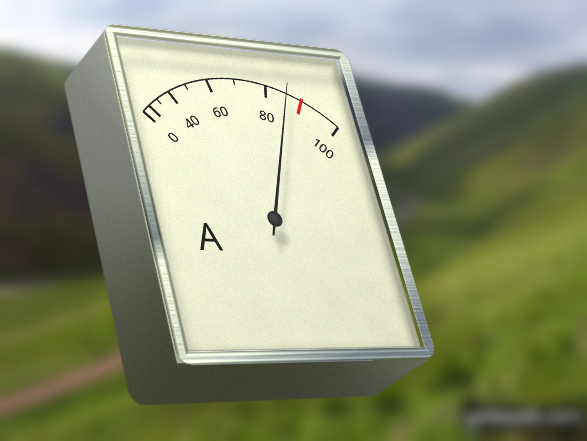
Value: value=85 unit=A
